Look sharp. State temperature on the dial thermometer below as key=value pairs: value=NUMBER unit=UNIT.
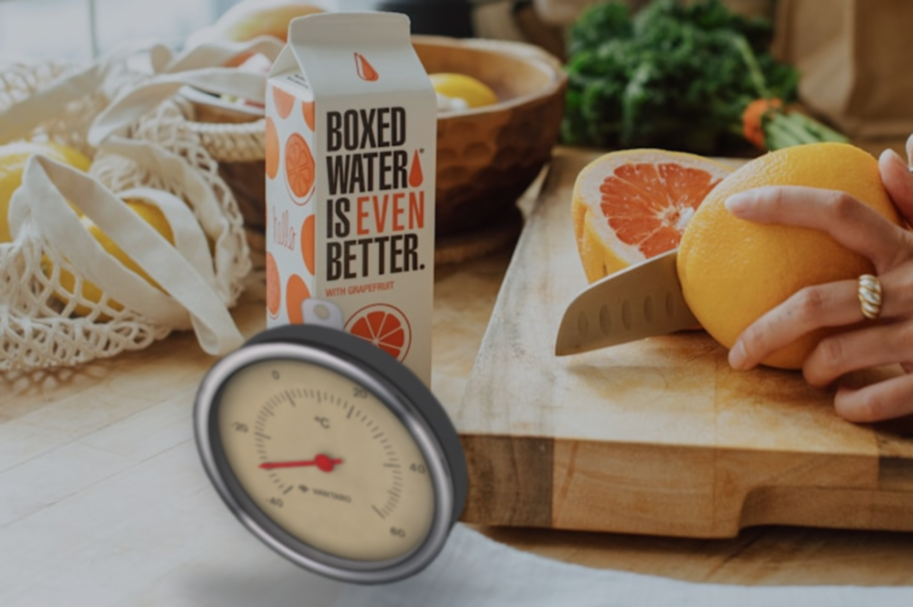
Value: value=-30 unit=°C
